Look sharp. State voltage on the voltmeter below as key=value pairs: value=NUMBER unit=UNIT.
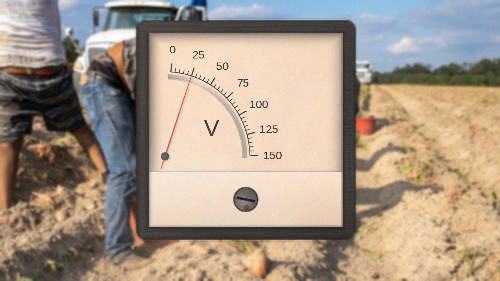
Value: value=25 unit=V
